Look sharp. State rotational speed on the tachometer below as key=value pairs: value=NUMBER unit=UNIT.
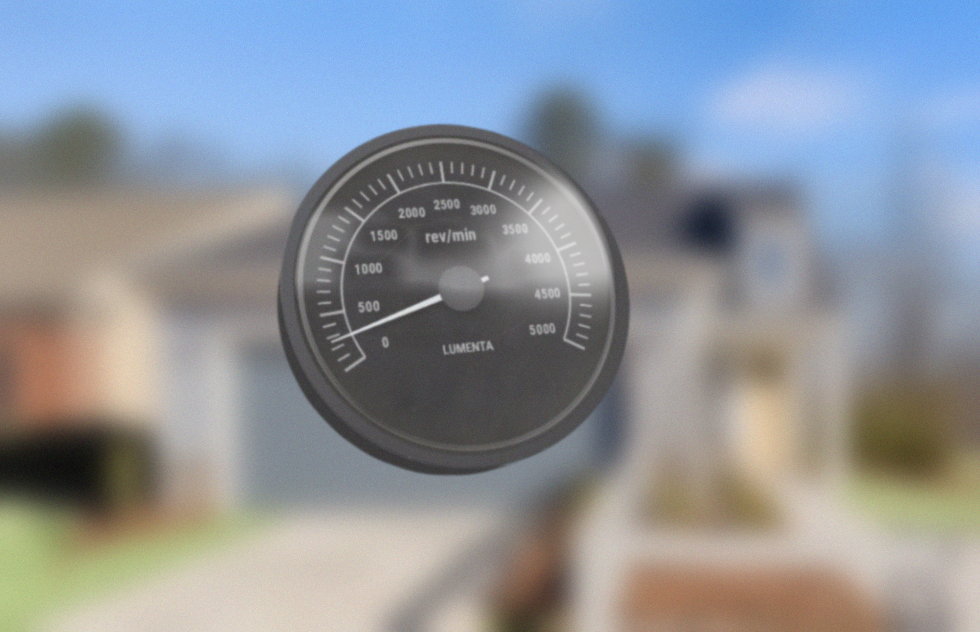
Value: value=250 unit=rpm
